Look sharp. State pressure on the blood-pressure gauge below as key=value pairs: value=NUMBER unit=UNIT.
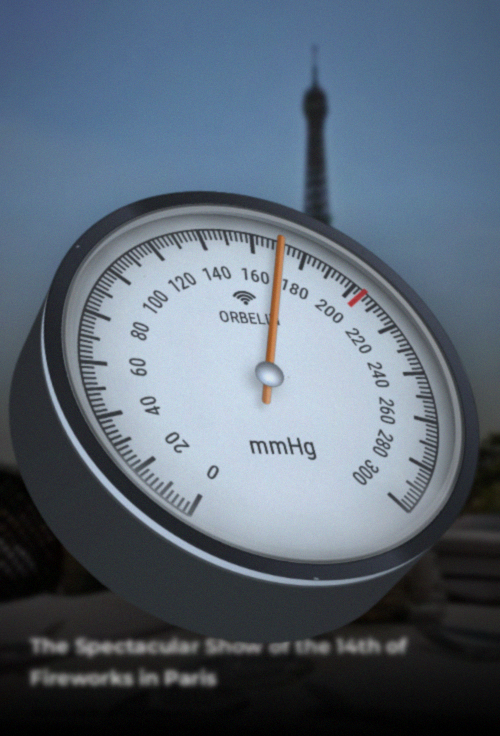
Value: value=170 unit=mmHg
